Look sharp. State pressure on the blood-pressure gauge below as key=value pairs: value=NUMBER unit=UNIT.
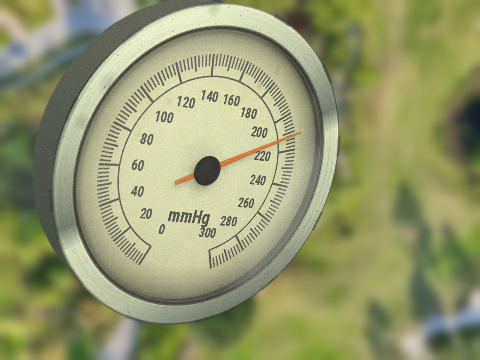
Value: value=210 unit=mmHg
